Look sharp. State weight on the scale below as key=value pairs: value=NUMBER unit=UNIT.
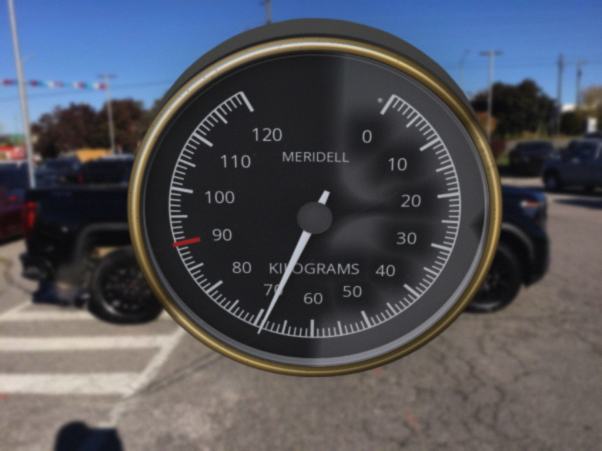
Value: value=69 unit=kg
